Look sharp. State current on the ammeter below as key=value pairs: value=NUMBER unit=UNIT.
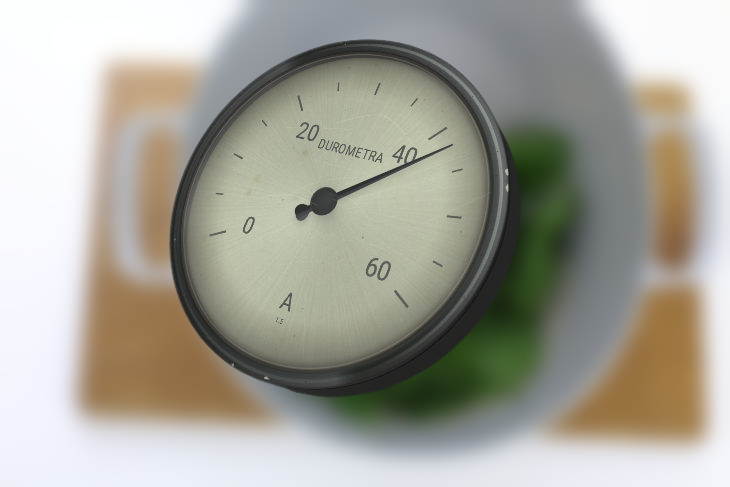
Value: value=42.5 unit=A
